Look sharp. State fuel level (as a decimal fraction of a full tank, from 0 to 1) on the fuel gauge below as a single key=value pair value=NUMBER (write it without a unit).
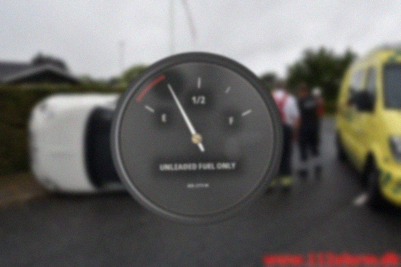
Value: value=0.25
